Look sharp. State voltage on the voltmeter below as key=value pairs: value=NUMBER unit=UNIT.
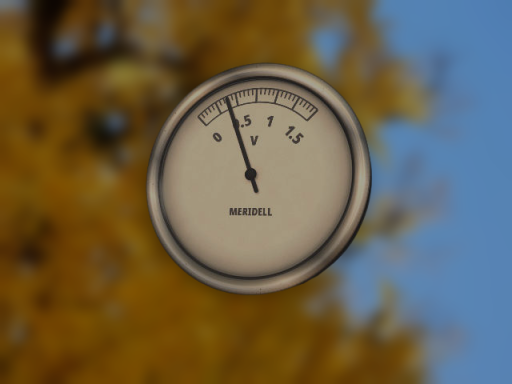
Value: value=0.4 unit=V
